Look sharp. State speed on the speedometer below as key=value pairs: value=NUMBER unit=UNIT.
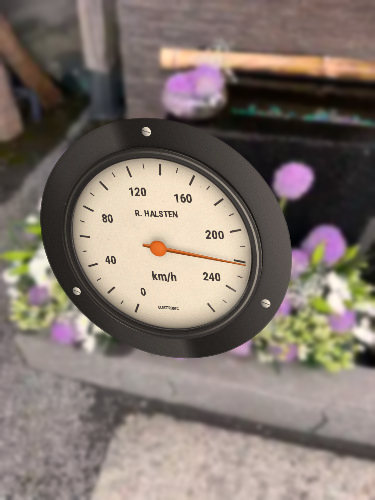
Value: value=220 unit=km/h
